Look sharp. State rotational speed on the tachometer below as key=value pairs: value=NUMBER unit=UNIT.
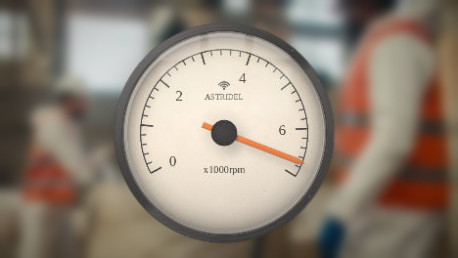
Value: value=6700 unit=rpm
